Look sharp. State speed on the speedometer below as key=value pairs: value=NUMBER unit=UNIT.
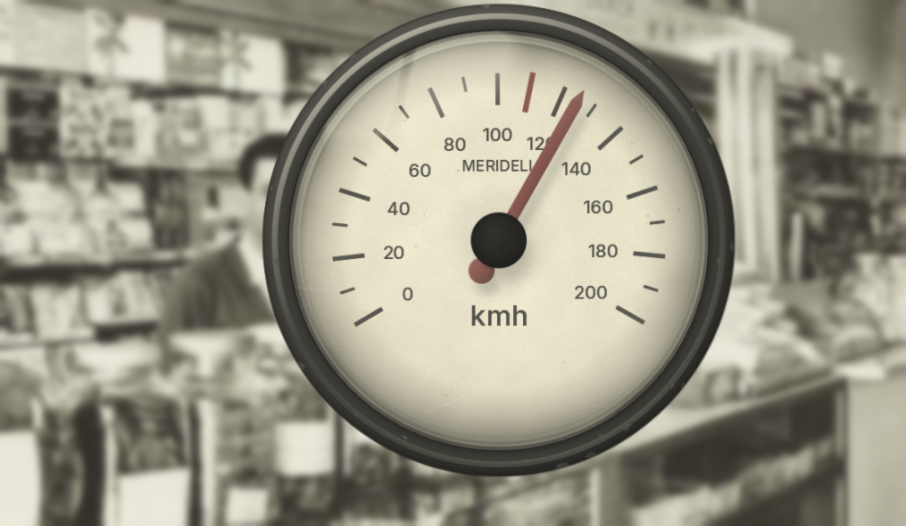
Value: value=125 unit=km/h
